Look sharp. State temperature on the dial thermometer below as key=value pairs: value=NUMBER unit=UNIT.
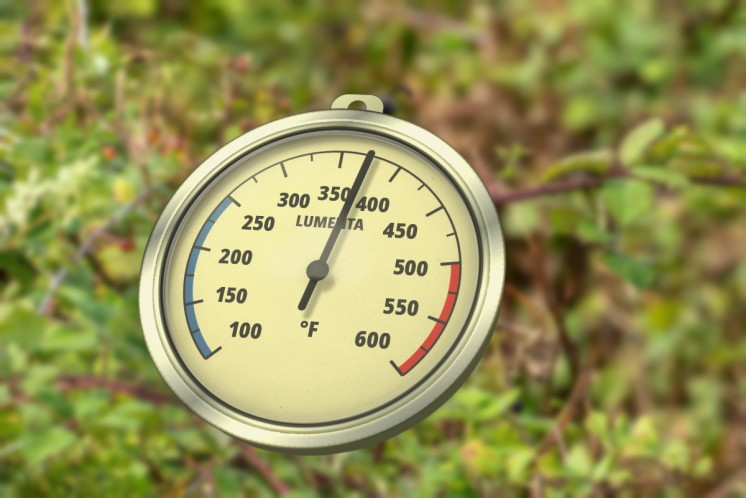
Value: value=375 unit=°F
